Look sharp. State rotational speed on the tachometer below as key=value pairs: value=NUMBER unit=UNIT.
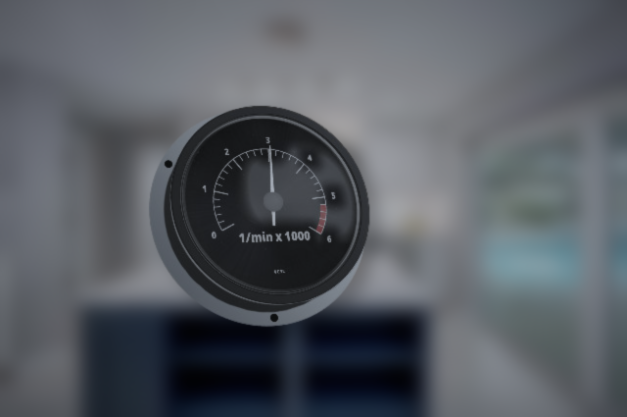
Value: value=3000 unit=rpm
